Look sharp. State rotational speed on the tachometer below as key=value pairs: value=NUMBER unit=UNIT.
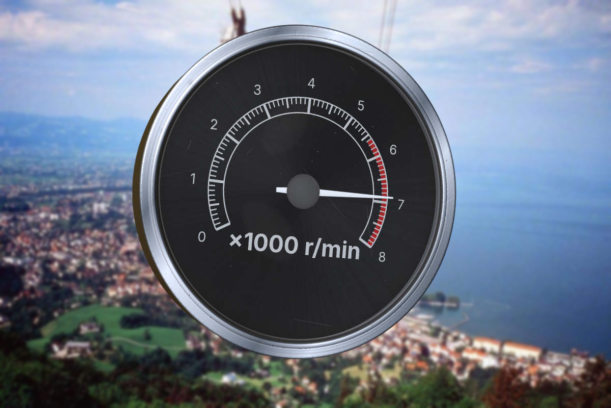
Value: value=6900 unit=rpm
